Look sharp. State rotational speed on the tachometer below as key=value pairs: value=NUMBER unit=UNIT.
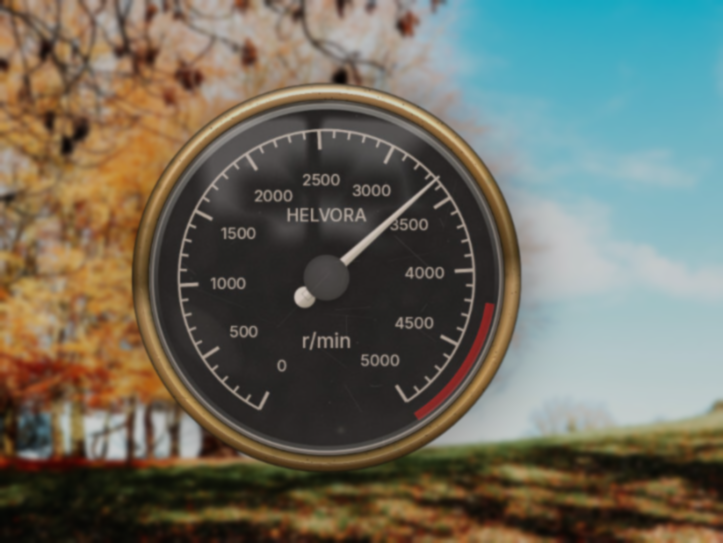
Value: value=3350 unit=rpm
